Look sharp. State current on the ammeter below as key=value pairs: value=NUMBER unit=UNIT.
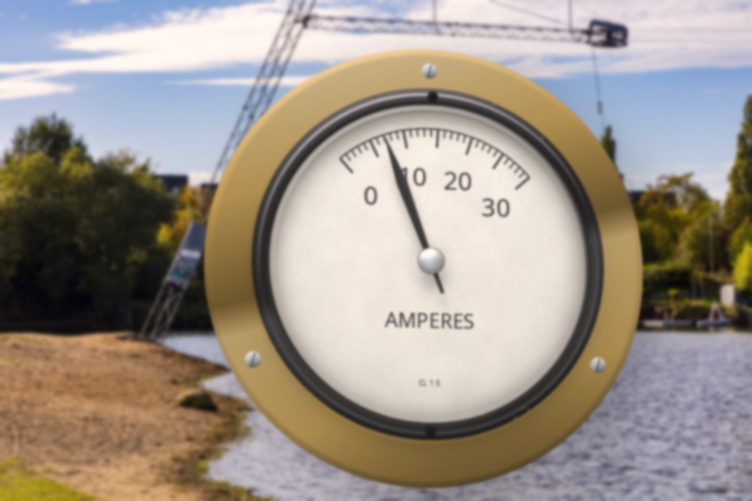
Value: value=7 unit=A
